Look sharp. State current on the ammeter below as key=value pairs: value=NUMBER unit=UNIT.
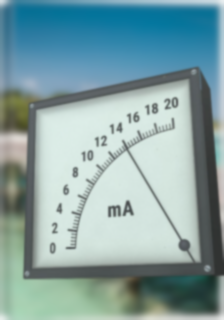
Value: value=14 unit=mA
